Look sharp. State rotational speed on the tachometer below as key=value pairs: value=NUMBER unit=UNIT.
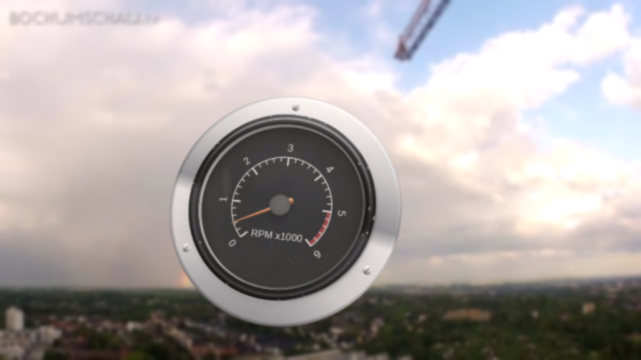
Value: value=400 unit=rpm
